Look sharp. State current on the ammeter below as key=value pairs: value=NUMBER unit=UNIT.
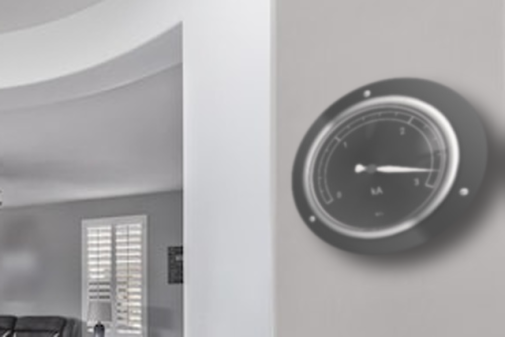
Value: value=2.8 unit=kA
